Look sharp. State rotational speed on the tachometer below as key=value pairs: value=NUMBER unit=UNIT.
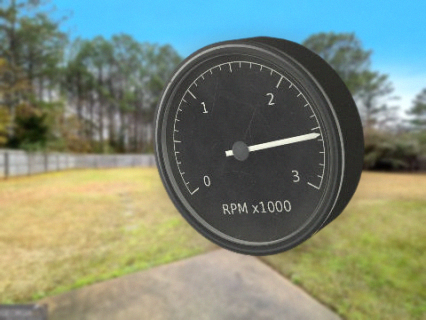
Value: value=2550 unit=rpm
